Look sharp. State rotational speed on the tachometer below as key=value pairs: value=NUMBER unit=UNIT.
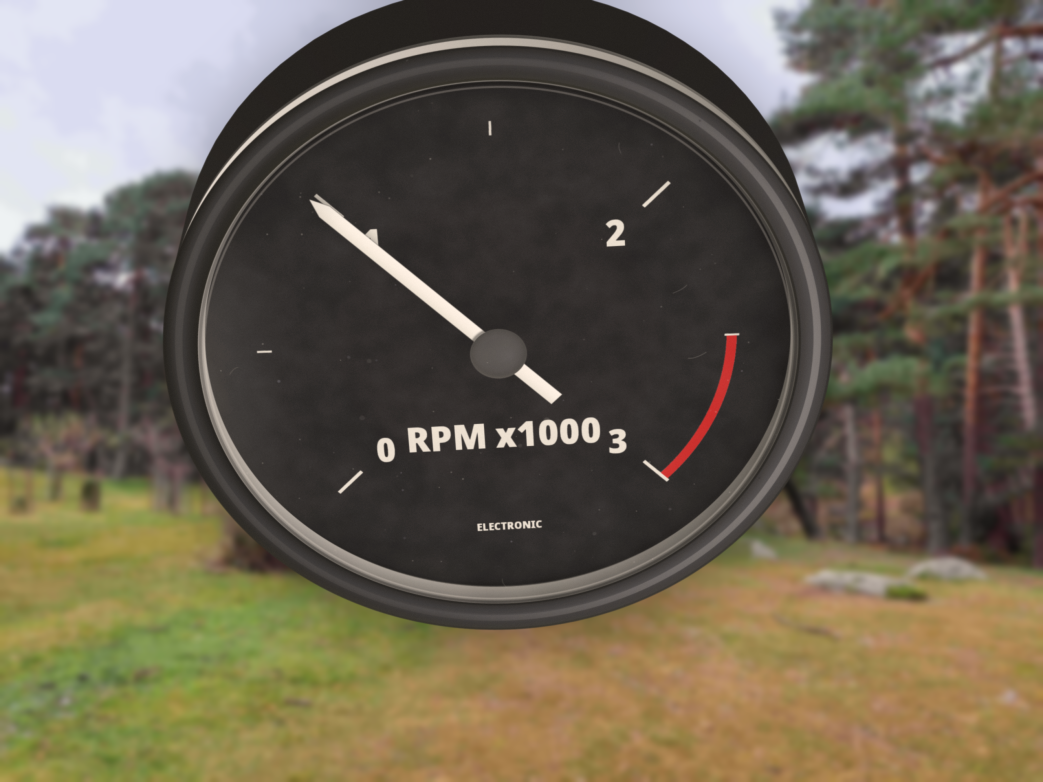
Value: value=1000 unit=rpm
